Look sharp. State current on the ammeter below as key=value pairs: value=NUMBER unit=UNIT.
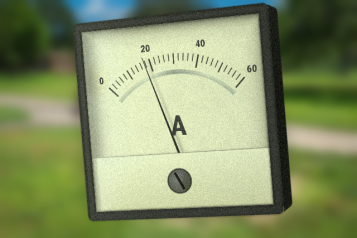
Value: value=18 unit=A
